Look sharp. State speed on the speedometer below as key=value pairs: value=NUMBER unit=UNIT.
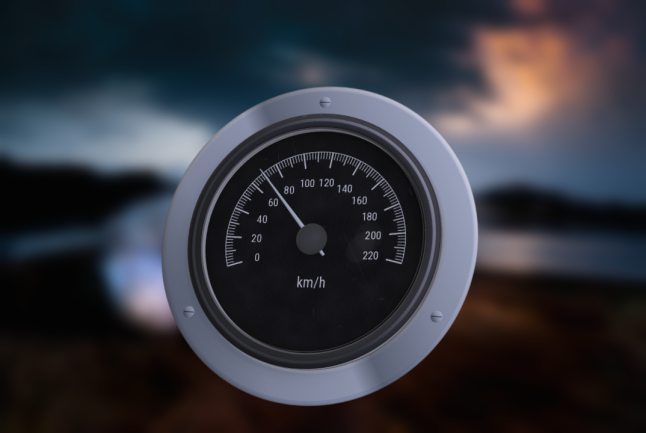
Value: value=70 unit=km/h
